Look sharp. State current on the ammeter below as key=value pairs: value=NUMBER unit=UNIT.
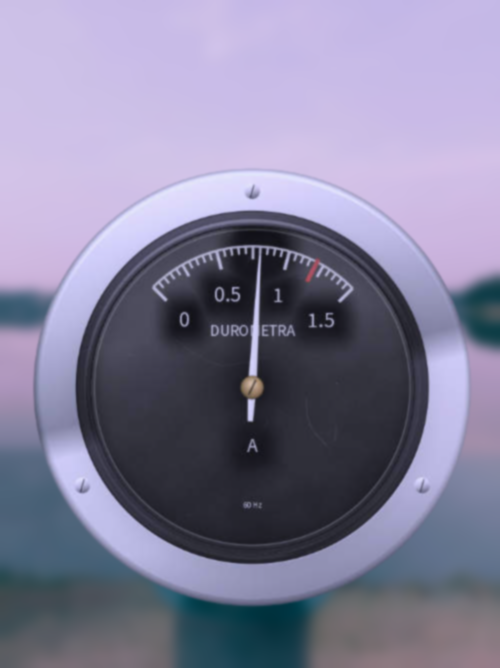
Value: value=0.8 unit=A
